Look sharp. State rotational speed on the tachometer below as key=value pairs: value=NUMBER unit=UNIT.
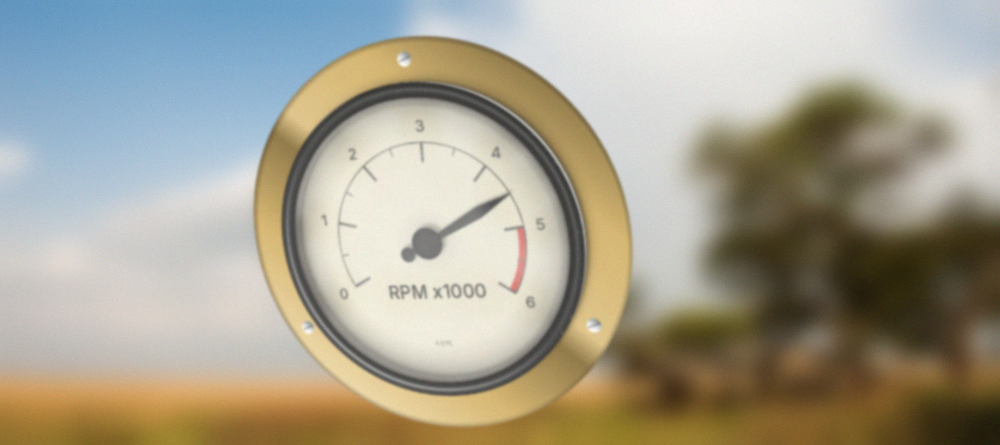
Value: value=4500 unit=rpm
